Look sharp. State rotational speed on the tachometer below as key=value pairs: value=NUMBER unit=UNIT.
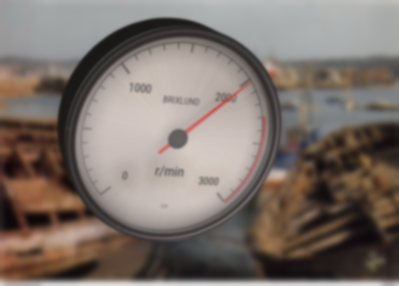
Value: value=2000 unit=rpm
